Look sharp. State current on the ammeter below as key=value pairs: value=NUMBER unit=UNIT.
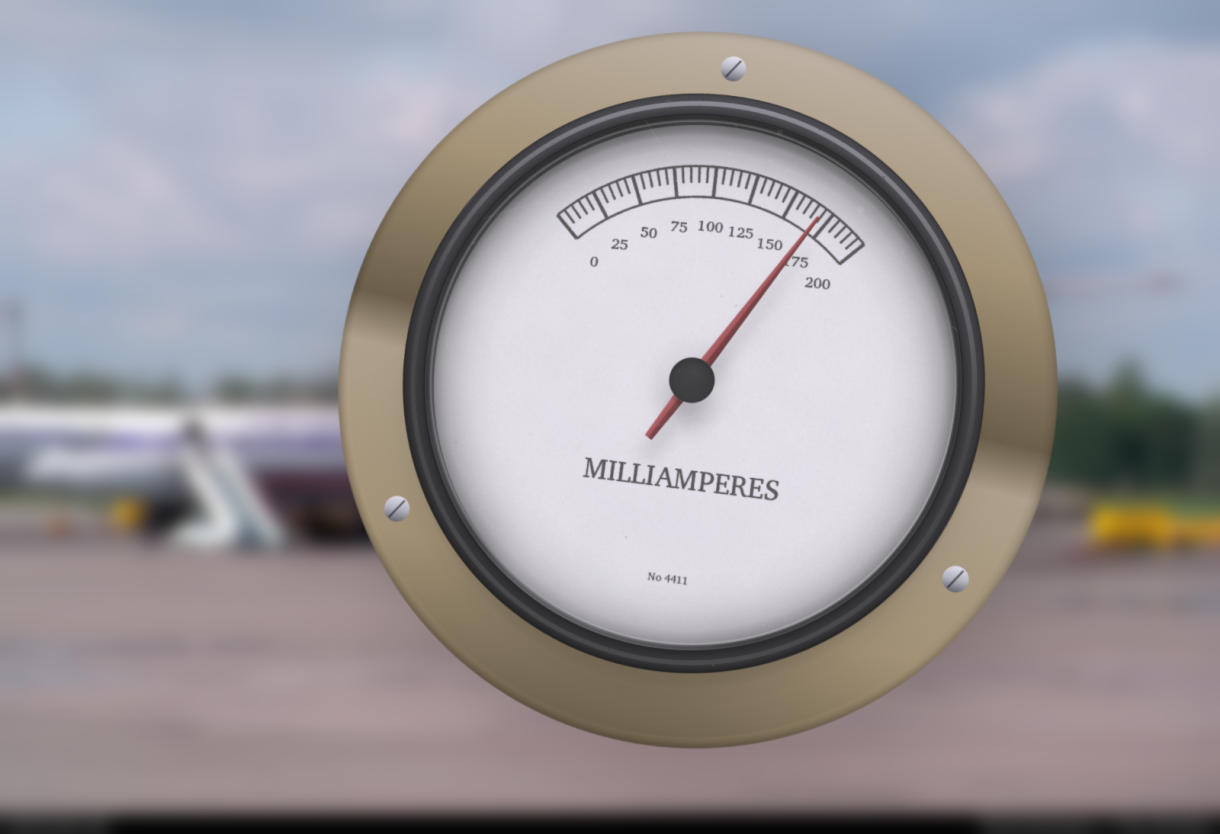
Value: value=170 unit=mA
